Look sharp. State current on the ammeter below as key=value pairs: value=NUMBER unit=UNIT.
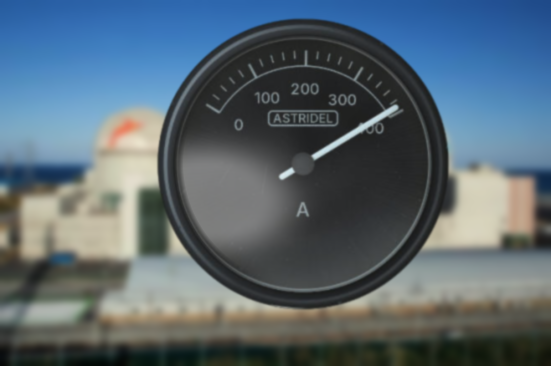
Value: value=390 unit=A
